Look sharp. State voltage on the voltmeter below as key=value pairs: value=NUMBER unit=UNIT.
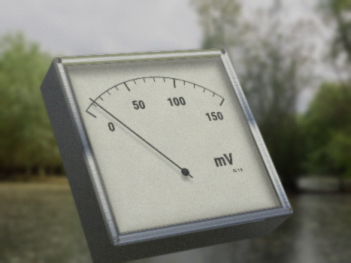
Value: value=10 unit=mV
